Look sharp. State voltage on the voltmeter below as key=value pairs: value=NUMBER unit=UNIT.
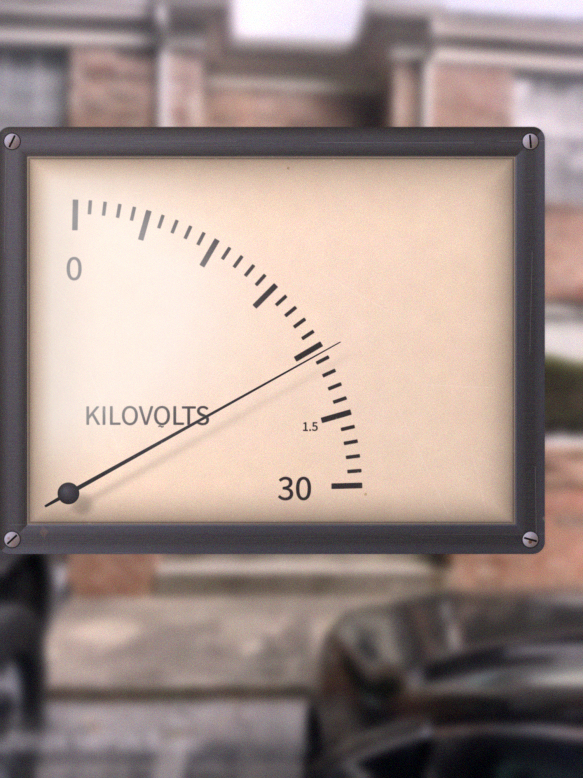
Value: value=20.5 unit=kV
